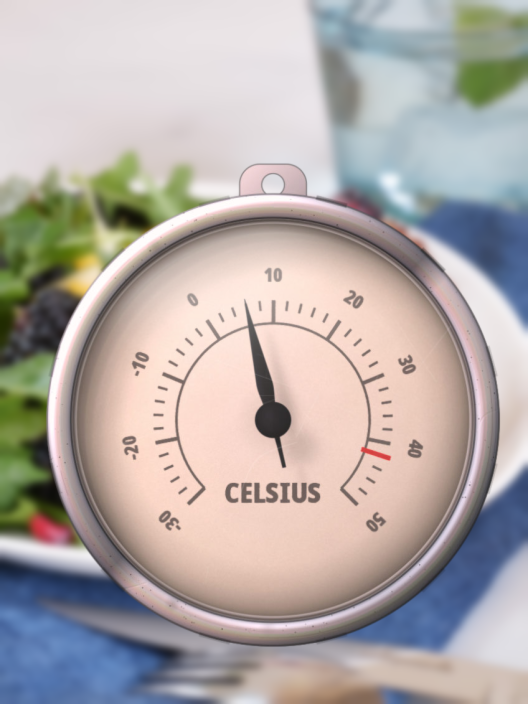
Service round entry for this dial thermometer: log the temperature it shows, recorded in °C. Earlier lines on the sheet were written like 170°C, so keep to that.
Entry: 6°C
